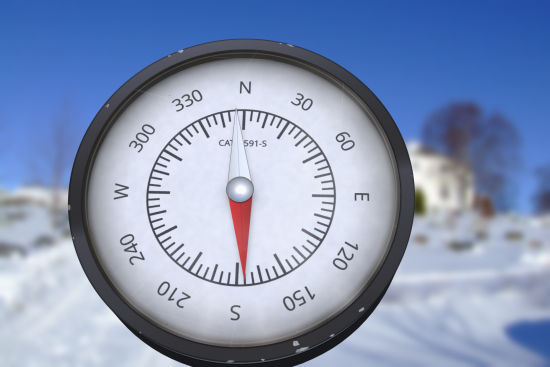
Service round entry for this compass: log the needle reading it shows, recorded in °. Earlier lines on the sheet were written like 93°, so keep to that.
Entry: 175°
